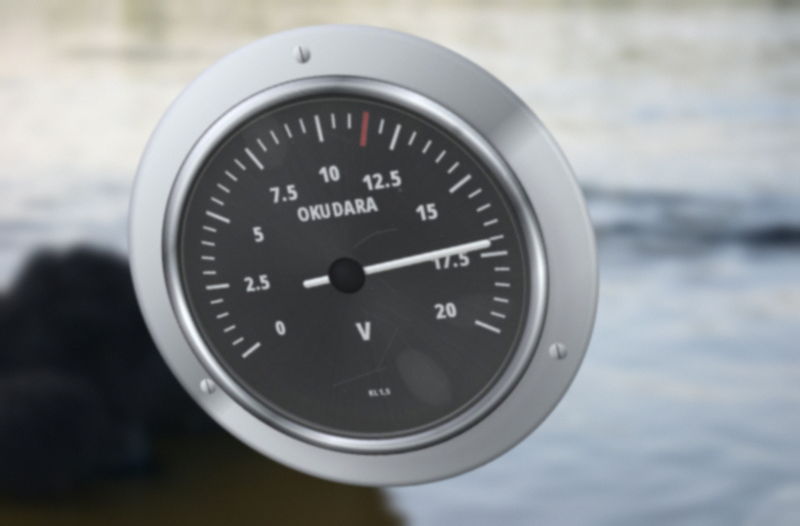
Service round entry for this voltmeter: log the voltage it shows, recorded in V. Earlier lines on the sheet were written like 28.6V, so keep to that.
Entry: 17V
